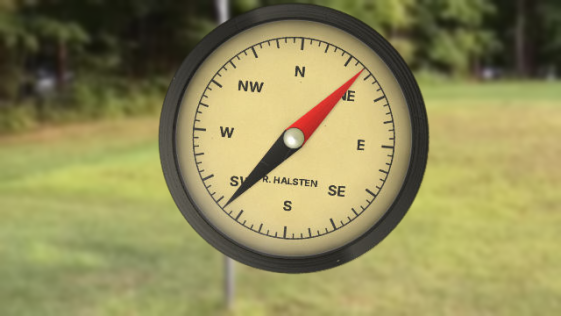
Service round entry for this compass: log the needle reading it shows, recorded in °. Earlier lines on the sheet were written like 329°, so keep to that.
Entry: 40°
